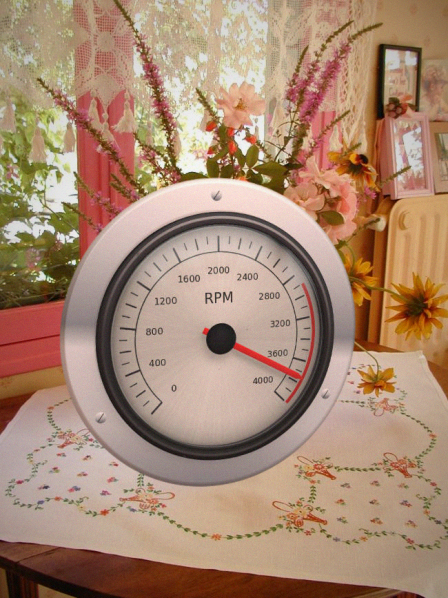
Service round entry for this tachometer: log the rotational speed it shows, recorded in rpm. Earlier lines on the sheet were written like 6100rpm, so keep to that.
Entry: 3750rpm
